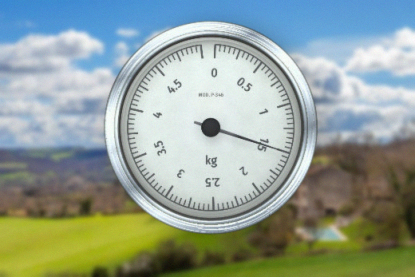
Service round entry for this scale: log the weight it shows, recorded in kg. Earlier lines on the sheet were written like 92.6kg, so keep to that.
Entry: 1.5kg
